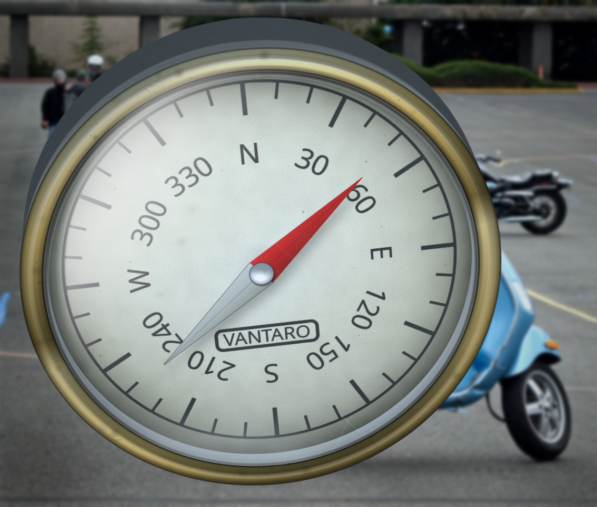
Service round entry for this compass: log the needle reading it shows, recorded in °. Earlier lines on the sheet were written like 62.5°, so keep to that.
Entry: 50°
